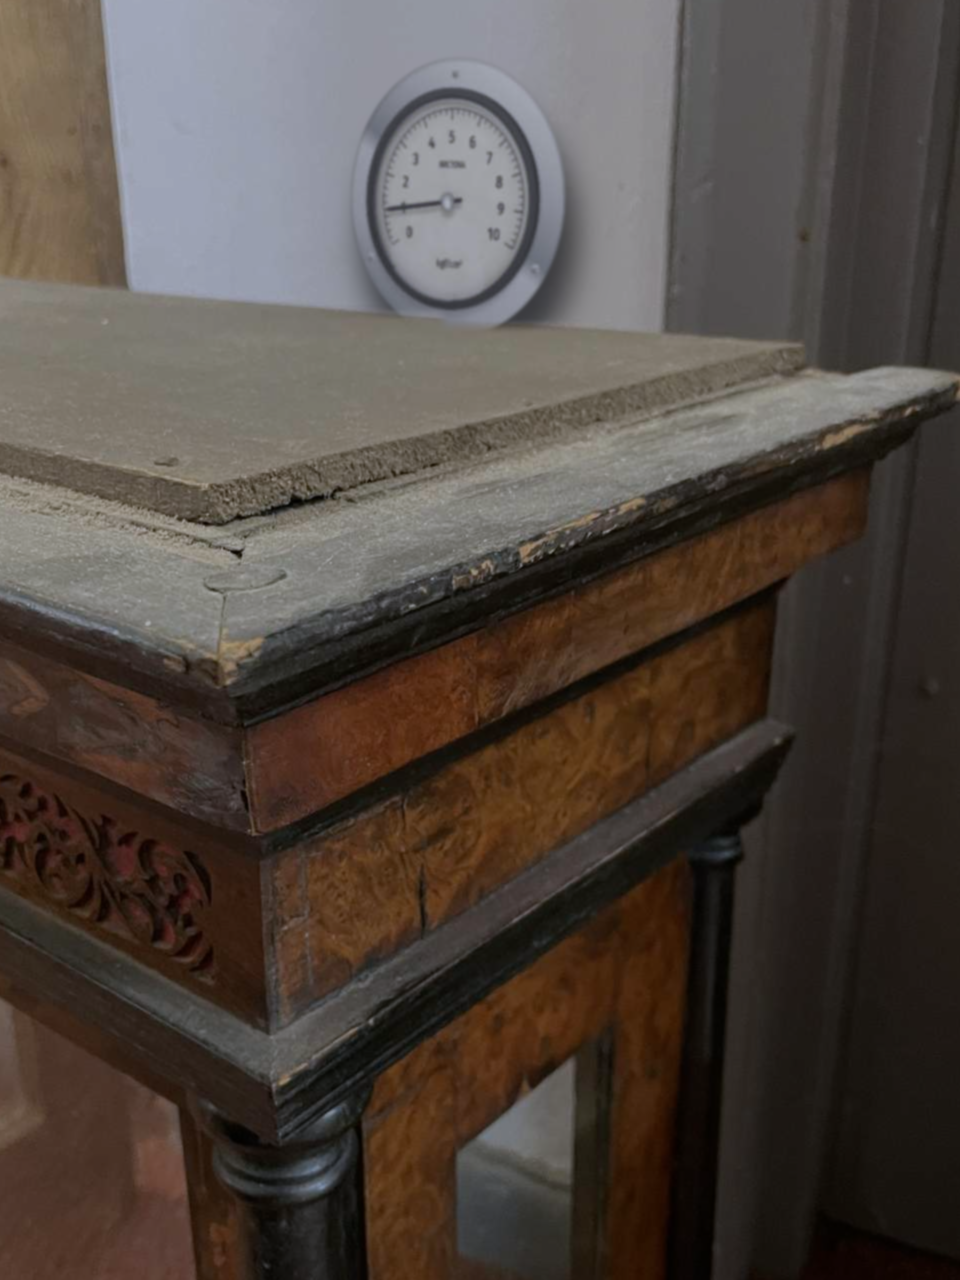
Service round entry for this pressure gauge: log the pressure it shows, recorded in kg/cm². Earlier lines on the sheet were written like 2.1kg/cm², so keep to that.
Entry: 1kg/cm²
